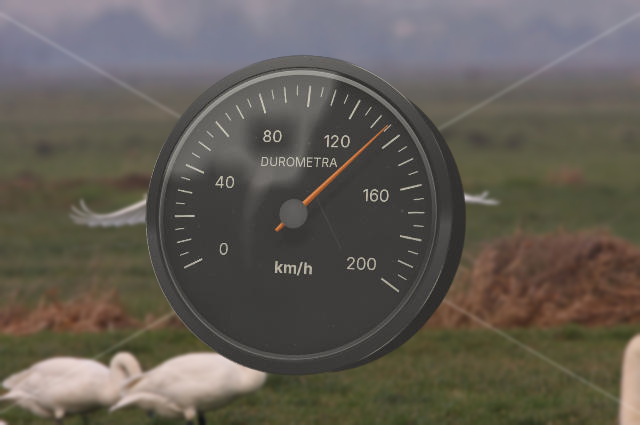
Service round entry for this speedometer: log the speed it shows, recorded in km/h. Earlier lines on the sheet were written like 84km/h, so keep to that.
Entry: 135km/h
